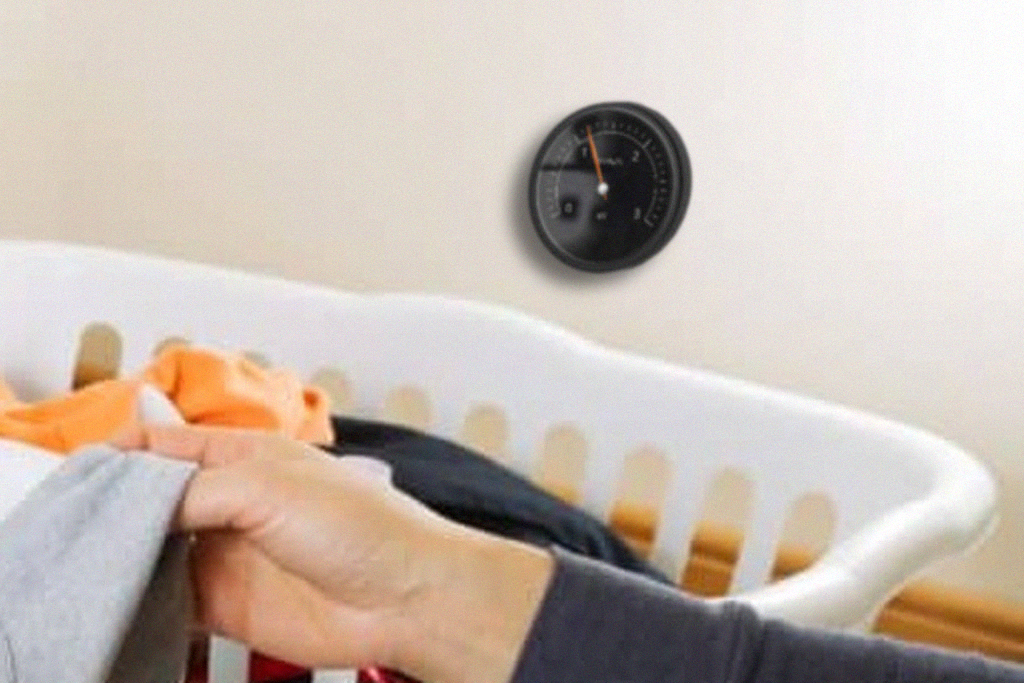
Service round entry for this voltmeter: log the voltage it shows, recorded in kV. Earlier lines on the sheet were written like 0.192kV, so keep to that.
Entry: 1.2kV
